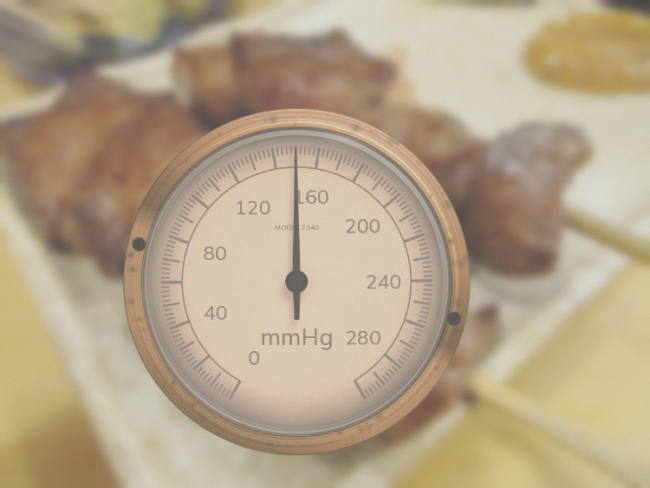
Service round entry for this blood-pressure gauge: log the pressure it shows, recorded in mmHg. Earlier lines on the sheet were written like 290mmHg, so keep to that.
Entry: 150mmHg
